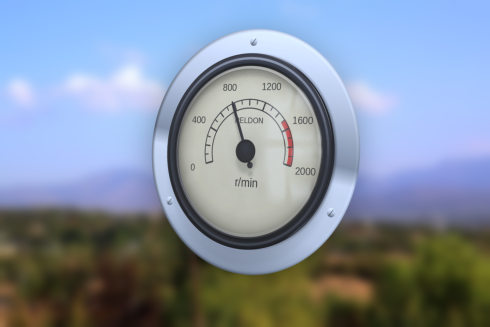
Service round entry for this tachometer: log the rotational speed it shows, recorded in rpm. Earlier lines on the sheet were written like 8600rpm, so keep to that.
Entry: 800rpm
